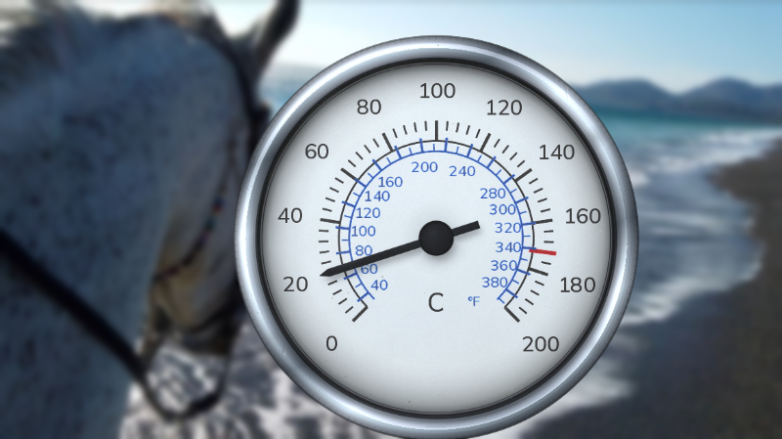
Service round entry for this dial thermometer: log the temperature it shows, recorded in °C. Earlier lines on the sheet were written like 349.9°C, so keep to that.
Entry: 20°C
